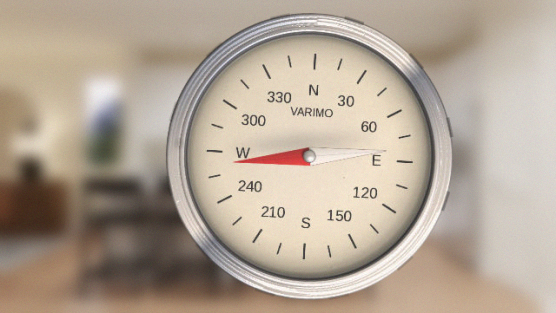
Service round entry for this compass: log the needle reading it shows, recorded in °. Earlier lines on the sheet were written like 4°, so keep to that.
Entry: 262.5°
